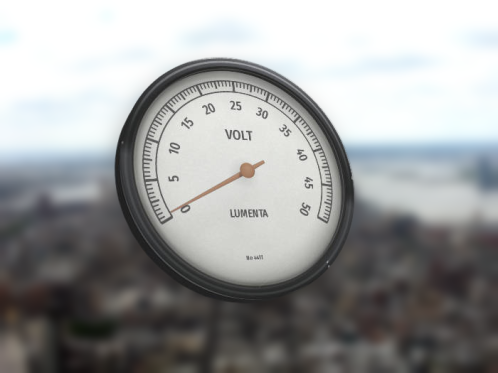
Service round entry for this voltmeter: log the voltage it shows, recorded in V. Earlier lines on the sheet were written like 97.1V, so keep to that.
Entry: 0.5V
